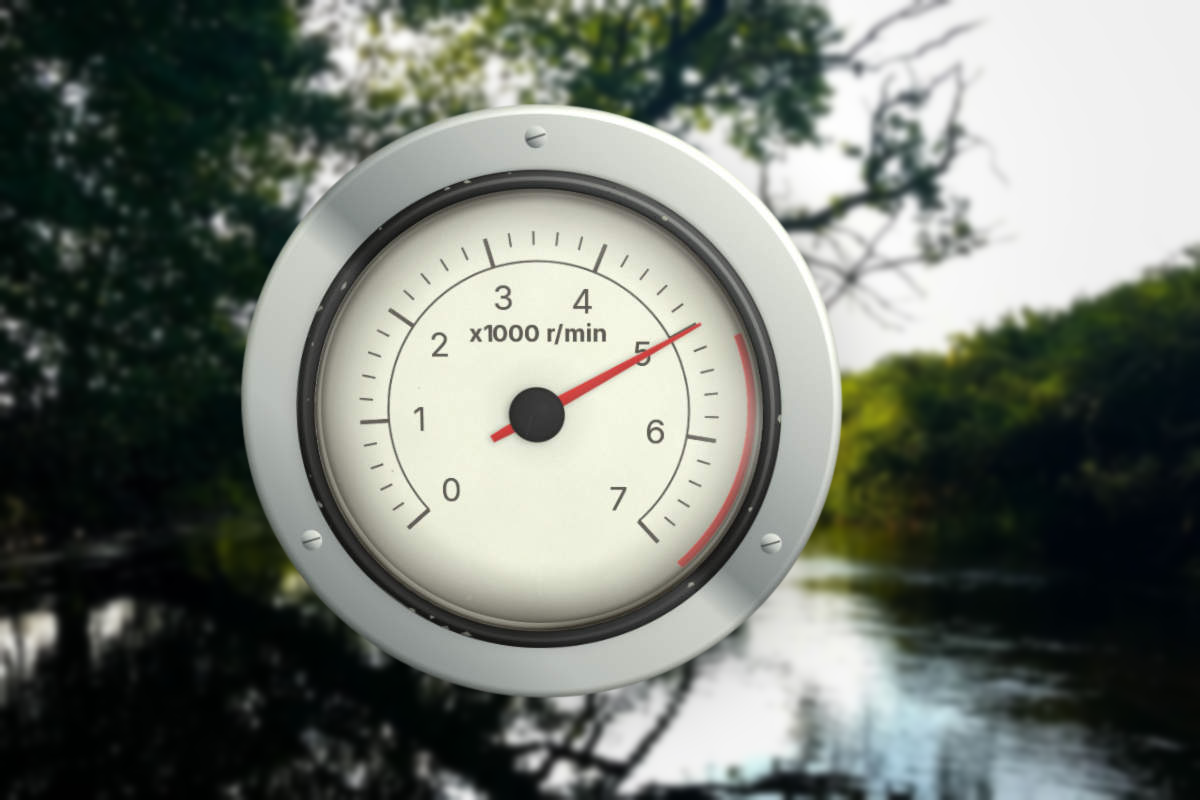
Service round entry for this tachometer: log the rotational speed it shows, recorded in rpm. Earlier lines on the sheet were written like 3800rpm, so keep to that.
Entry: 5000rpm
